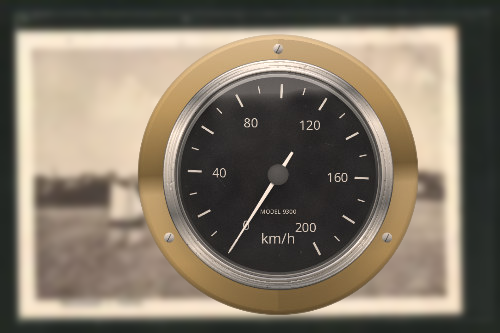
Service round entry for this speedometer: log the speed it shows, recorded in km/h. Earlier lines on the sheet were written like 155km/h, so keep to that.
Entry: 0km/h
